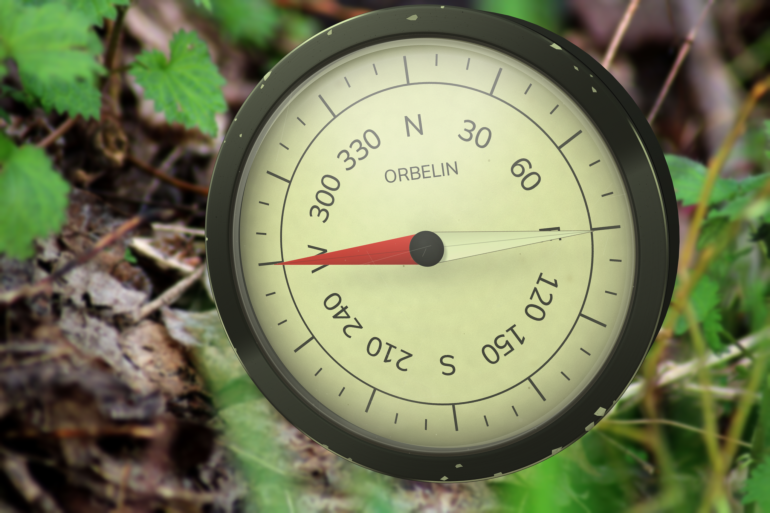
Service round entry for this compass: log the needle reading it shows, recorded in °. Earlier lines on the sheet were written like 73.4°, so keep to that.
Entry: 270°
